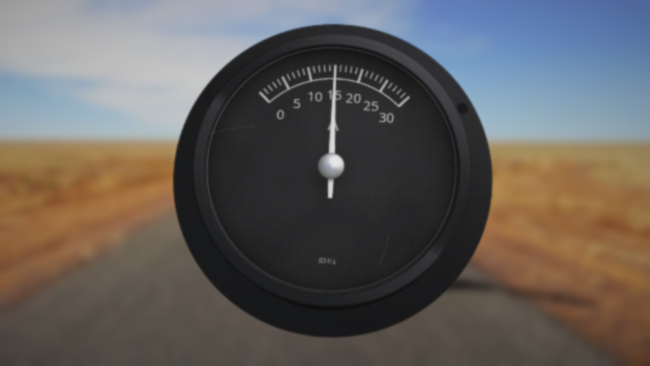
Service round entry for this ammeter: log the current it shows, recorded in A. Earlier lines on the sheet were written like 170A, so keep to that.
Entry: 15A
